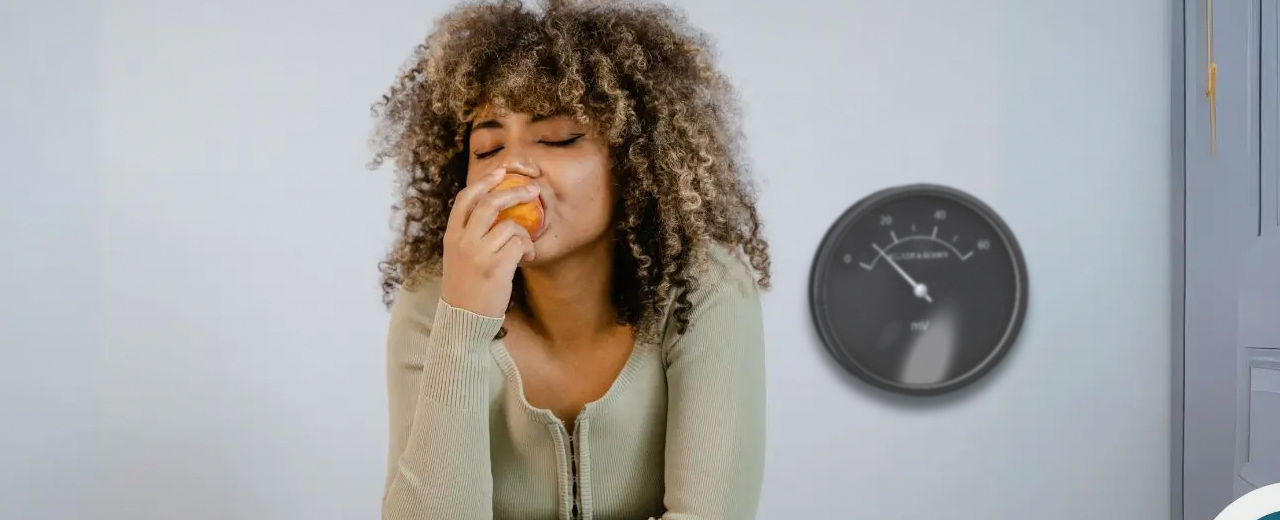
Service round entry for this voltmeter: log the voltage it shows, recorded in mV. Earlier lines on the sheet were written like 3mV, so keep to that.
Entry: 10mV
